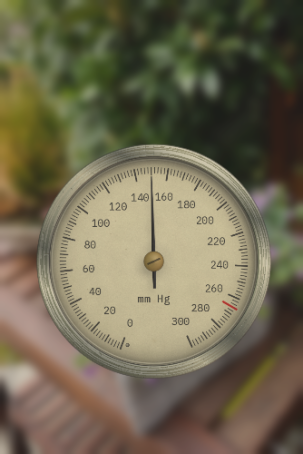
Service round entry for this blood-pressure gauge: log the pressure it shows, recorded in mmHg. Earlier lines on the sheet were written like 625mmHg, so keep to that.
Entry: 150mmHg
